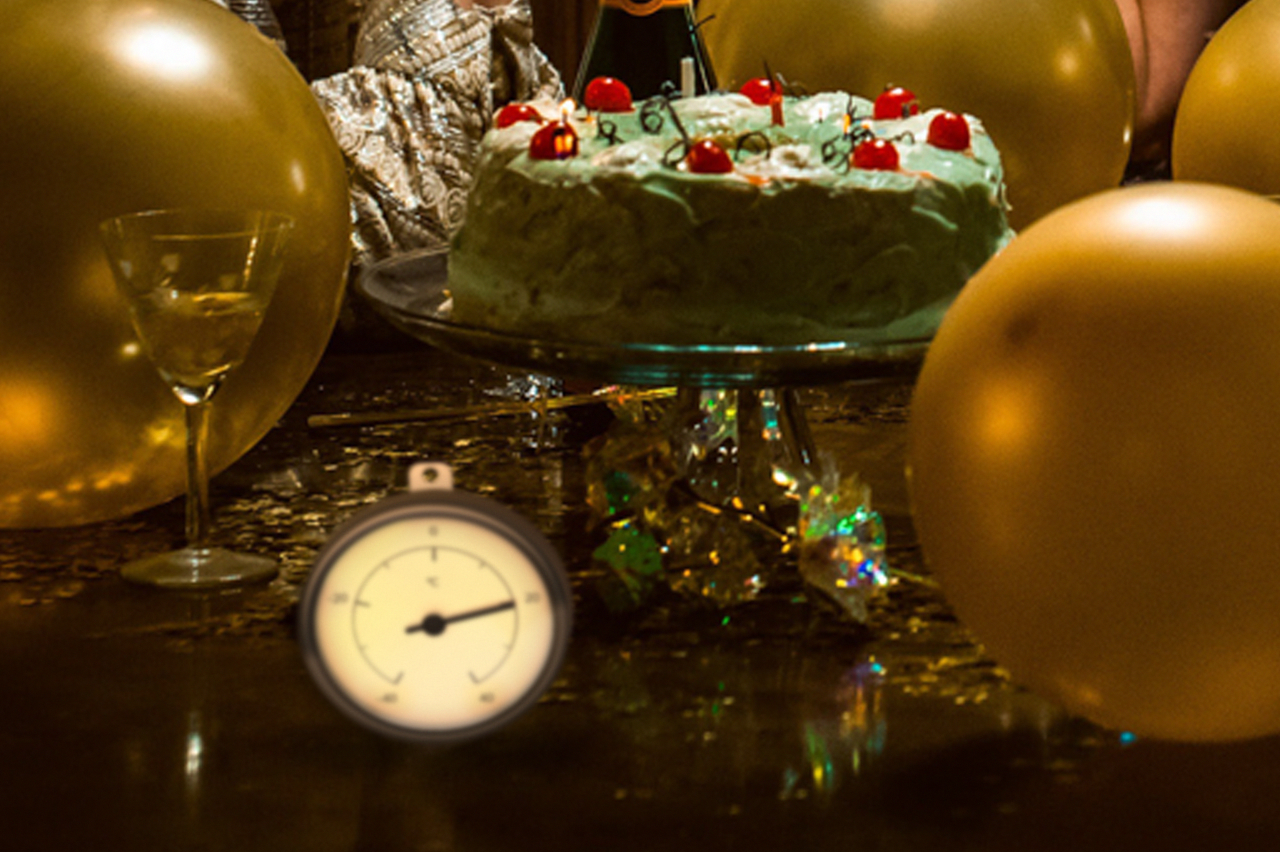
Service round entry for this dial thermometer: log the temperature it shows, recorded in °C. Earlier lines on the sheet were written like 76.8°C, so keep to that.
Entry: 20°C
